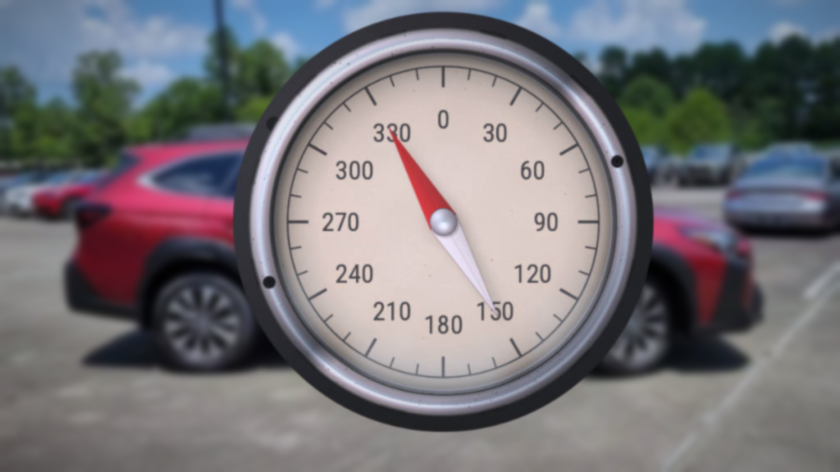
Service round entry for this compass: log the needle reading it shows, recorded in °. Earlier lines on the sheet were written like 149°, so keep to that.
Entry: 330°
